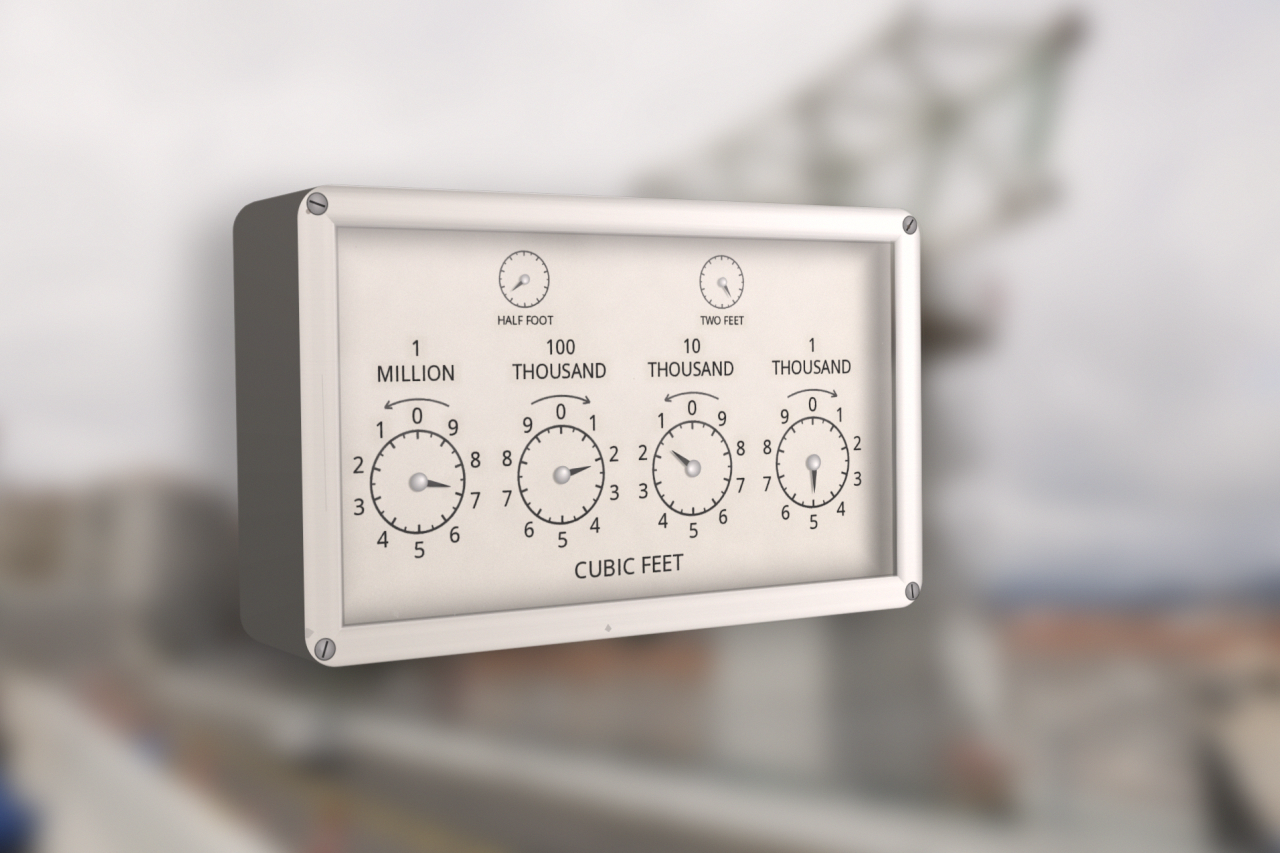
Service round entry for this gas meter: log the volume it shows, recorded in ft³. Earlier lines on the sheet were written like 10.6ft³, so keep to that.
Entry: 721500ft³
